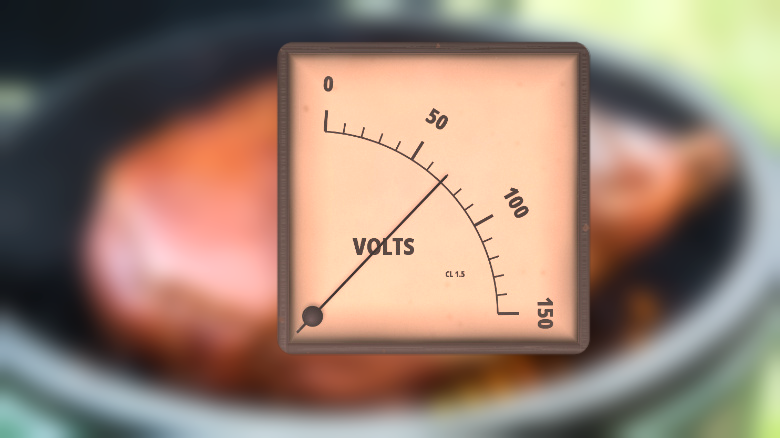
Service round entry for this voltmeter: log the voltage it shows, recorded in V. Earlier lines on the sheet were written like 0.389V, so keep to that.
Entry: 70V
